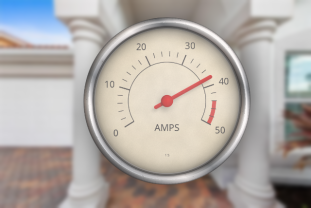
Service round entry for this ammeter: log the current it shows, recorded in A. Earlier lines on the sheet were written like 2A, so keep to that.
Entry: 38A
